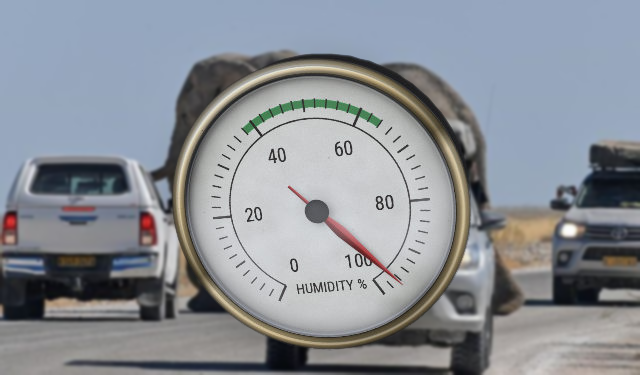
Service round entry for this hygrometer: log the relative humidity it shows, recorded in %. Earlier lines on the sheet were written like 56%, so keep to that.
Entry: 96%
